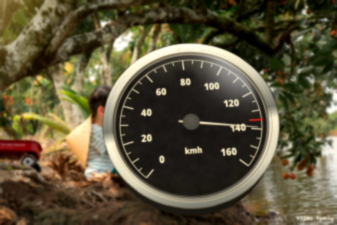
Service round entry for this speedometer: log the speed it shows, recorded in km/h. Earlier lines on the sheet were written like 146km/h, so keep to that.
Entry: 140km/h
